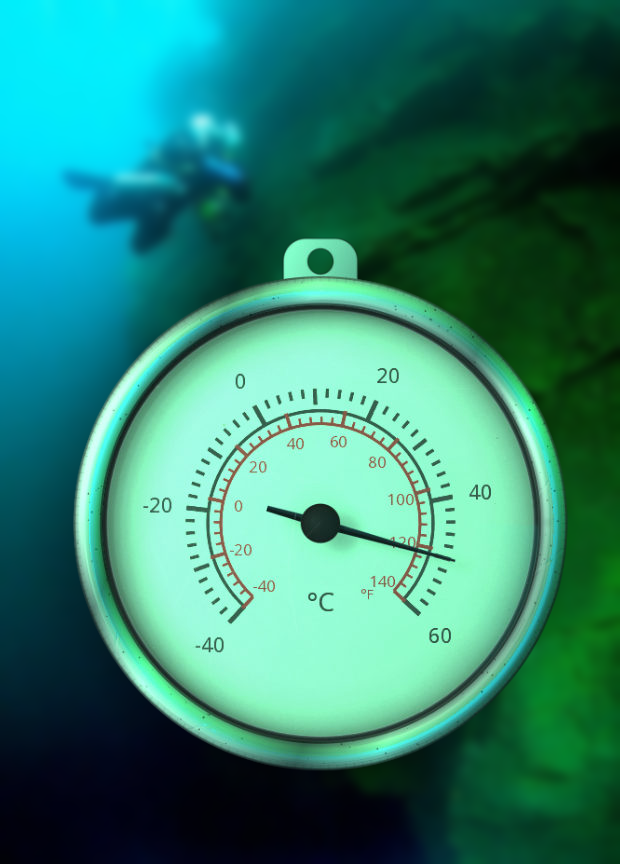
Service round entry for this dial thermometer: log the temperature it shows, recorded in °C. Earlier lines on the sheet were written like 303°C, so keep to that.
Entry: 50°C
